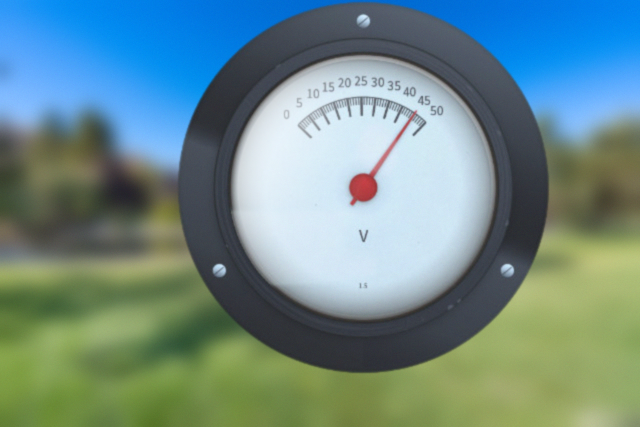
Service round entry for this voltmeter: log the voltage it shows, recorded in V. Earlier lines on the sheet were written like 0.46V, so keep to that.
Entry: 45V
